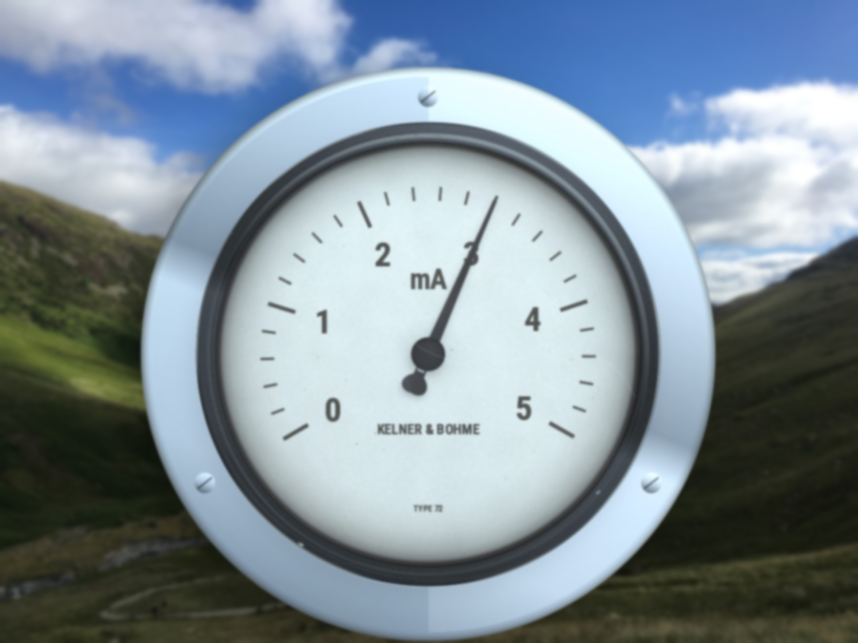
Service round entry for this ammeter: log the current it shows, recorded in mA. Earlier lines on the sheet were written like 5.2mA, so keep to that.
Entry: 3mA
